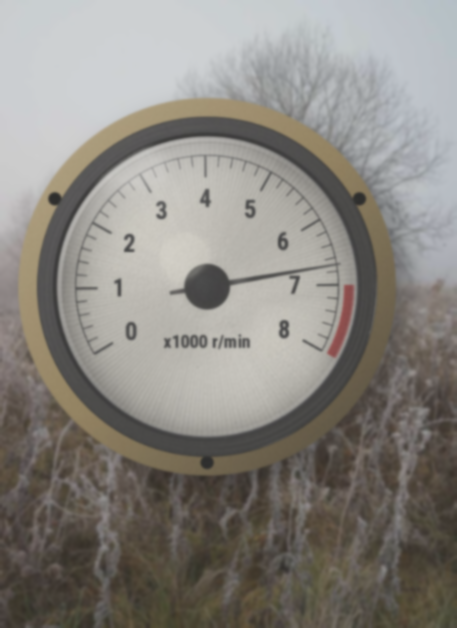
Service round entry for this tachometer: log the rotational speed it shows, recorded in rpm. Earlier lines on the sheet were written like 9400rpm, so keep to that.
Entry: 6700rpm
